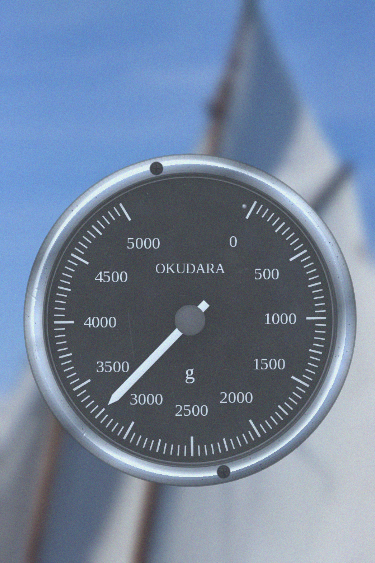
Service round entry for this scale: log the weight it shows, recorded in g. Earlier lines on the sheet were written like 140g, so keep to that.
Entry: 3250g
